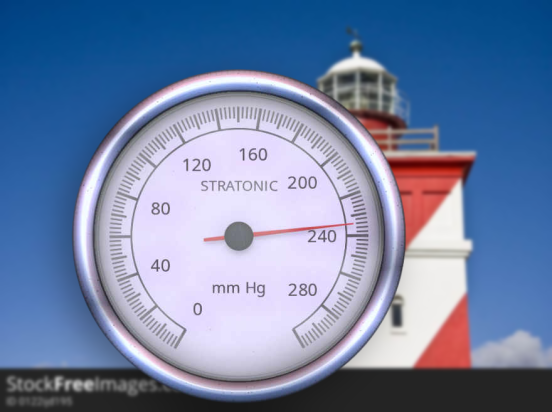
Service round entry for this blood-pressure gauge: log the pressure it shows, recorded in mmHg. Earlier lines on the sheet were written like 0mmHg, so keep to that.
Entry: 234mmHg
